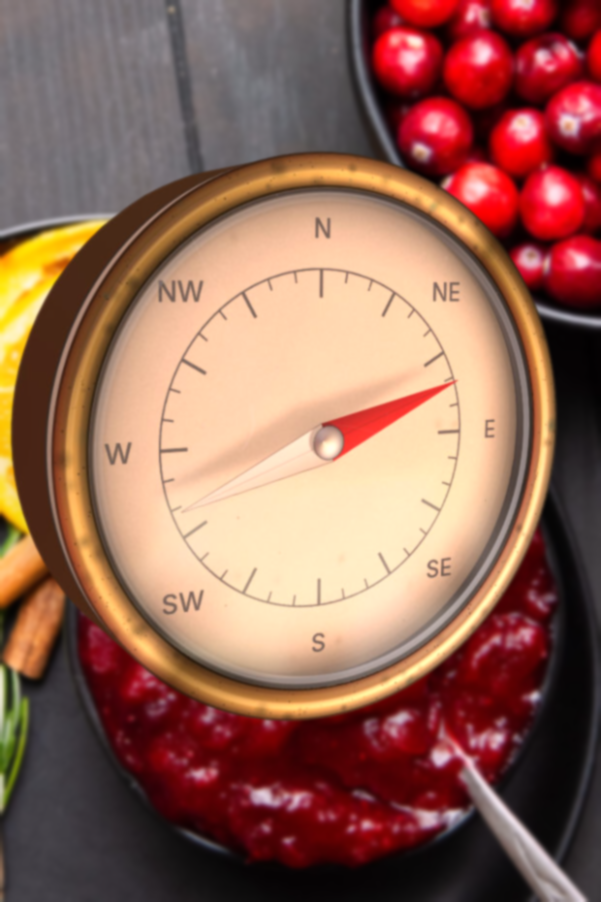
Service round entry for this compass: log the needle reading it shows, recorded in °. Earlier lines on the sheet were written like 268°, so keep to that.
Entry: 70°
